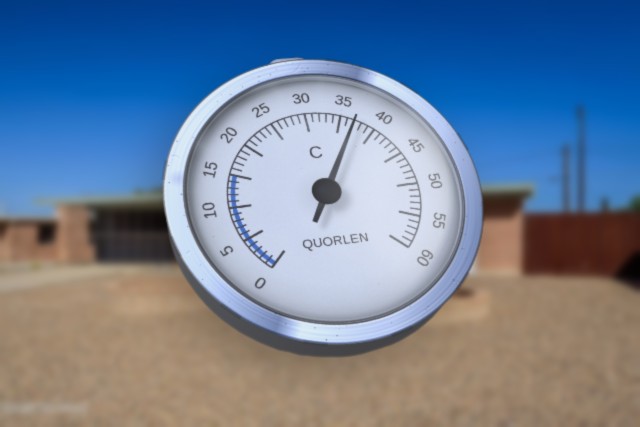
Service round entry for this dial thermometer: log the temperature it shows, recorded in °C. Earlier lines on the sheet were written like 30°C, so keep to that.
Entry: 37°C
